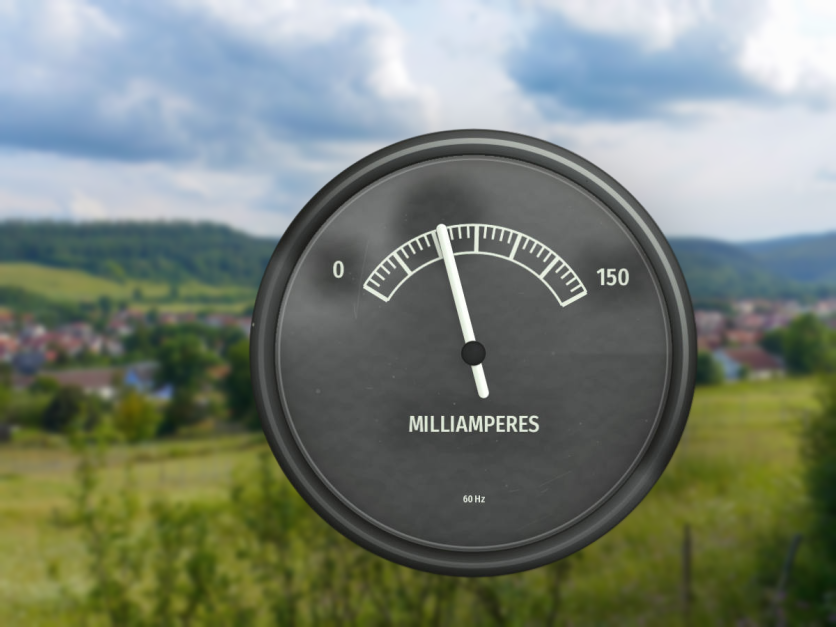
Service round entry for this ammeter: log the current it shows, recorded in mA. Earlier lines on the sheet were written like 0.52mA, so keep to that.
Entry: 55mA
